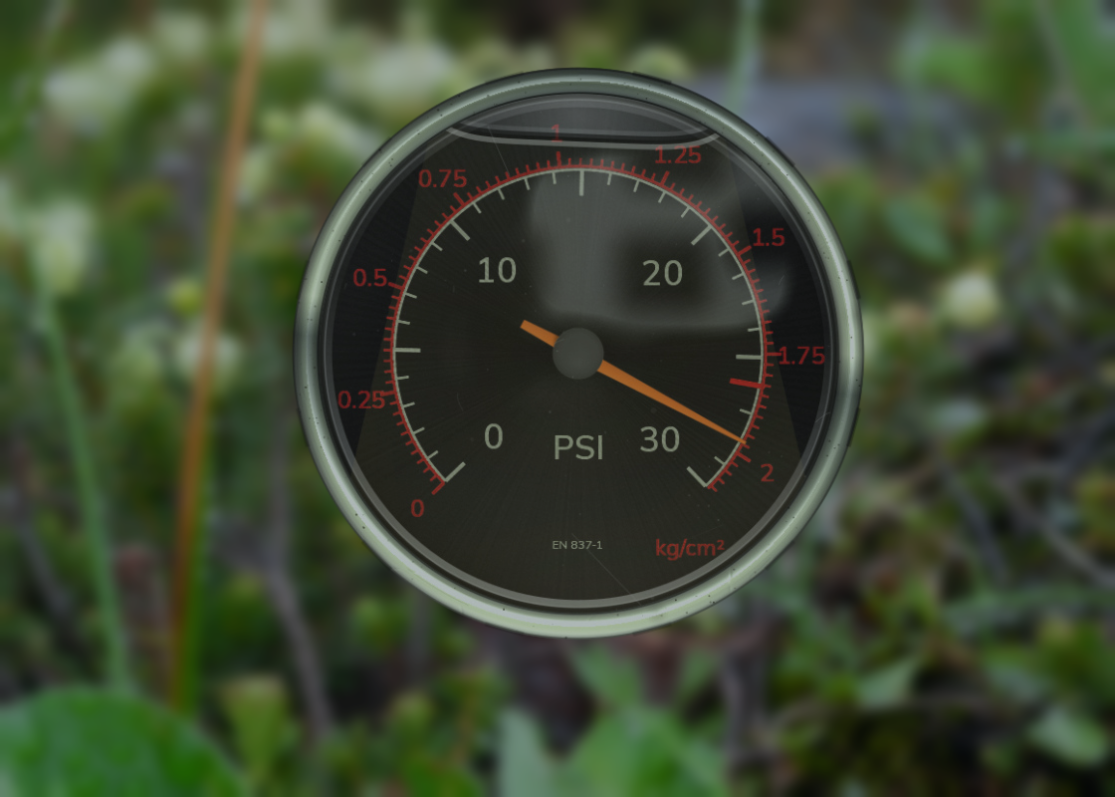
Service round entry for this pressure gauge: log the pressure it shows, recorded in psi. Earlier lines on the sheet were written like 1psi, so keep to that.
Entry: 28psi
